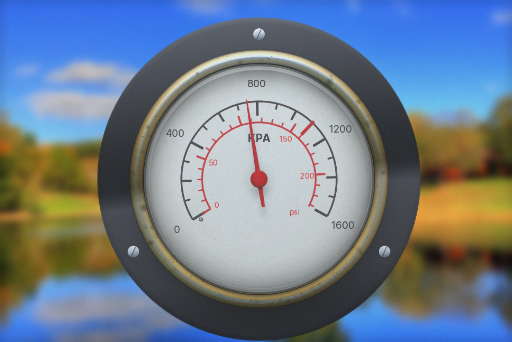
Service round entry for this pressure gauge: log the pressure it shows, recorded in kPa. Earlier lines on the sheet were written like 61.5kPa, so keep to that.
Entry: 750kPa
